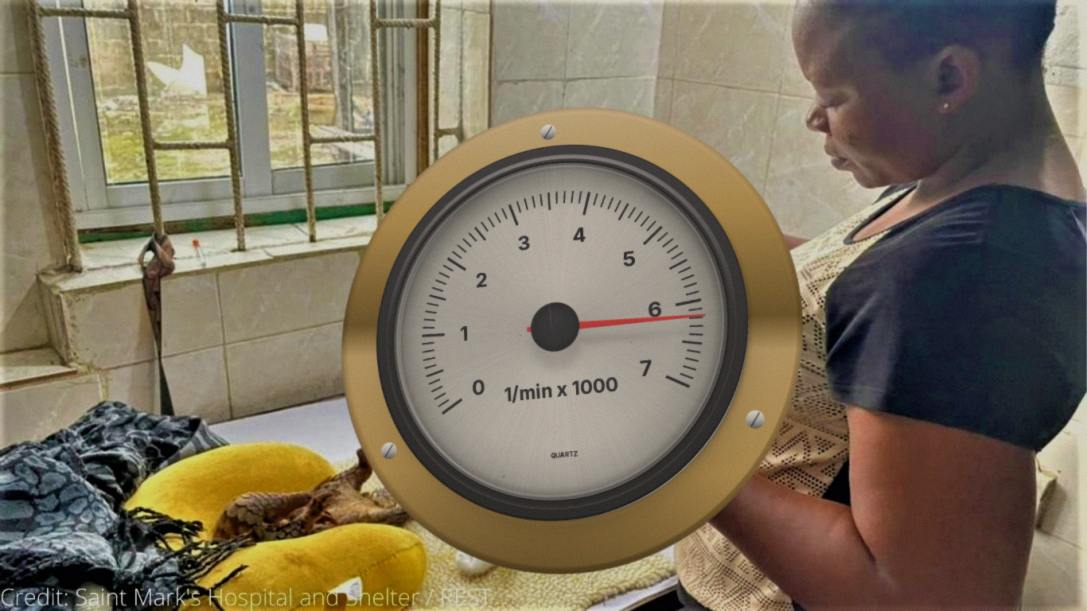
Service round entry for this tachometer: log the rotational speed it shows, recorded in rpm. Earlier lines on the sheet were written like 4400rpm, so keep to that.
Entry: 6200rpm
